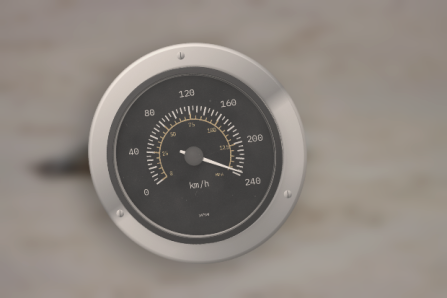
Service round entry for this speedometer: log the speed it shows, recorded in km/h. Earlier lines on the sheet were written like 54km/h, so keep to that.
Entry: 235km/h
